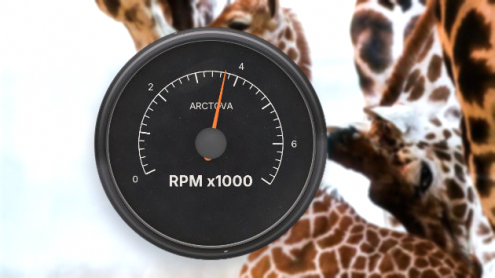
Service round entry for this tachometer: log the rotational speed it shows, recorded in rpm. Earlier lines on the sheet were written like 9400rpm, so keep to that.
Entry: 3700rpm
